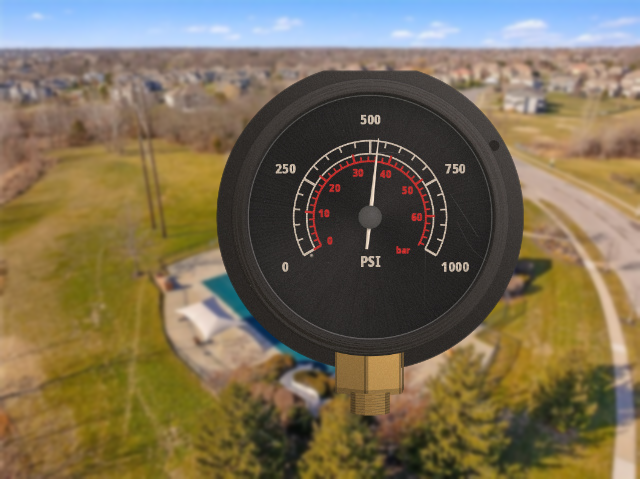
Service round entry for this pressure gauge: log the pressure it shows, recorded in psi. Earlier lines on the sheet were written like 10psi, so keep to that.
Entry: 525psi
